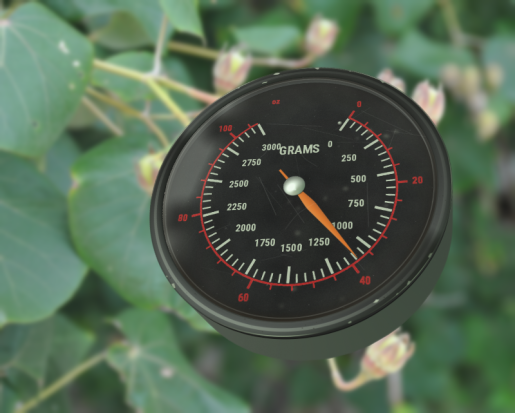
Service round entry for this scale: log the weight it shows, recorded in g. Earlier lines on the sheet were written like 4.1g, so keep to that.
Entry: 1100g
